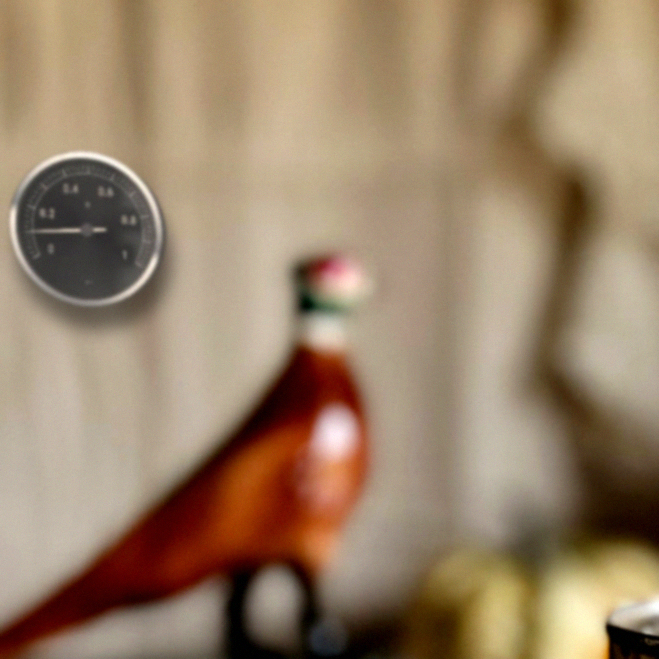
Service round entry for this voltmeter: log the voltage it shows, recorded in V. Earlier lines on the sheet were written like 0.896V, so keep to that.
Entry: 0.1V
